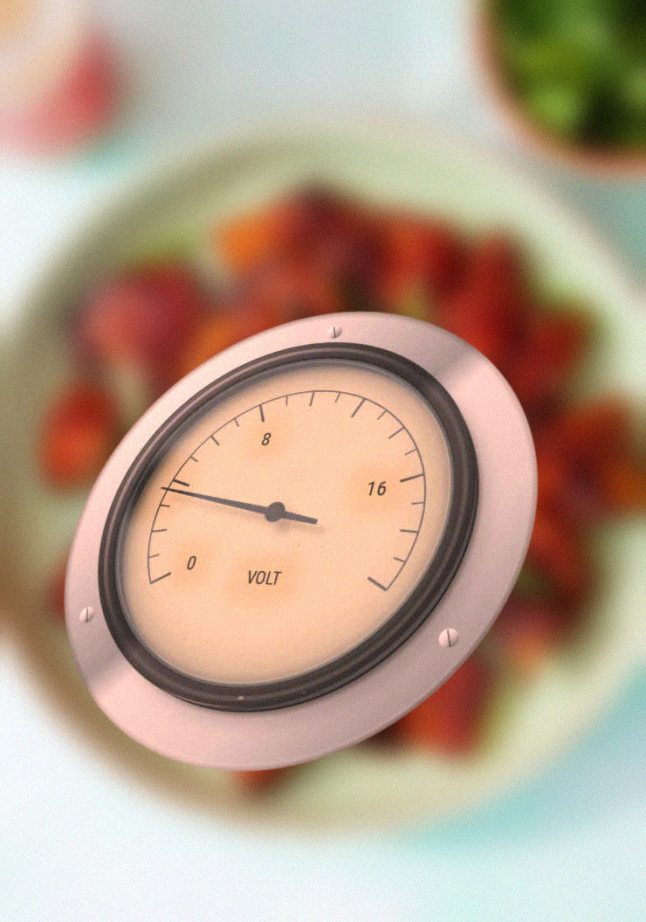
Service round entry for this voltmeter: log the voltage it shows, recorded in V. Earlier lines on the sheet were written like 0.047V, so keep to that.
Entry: 3.5V
